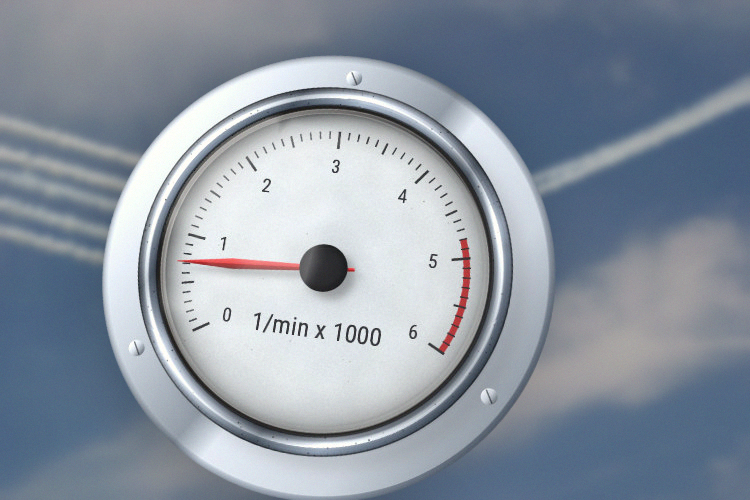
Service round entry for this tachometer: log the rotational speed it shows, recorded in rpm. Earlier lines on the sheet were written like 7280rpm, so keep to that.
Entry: 700rpm
